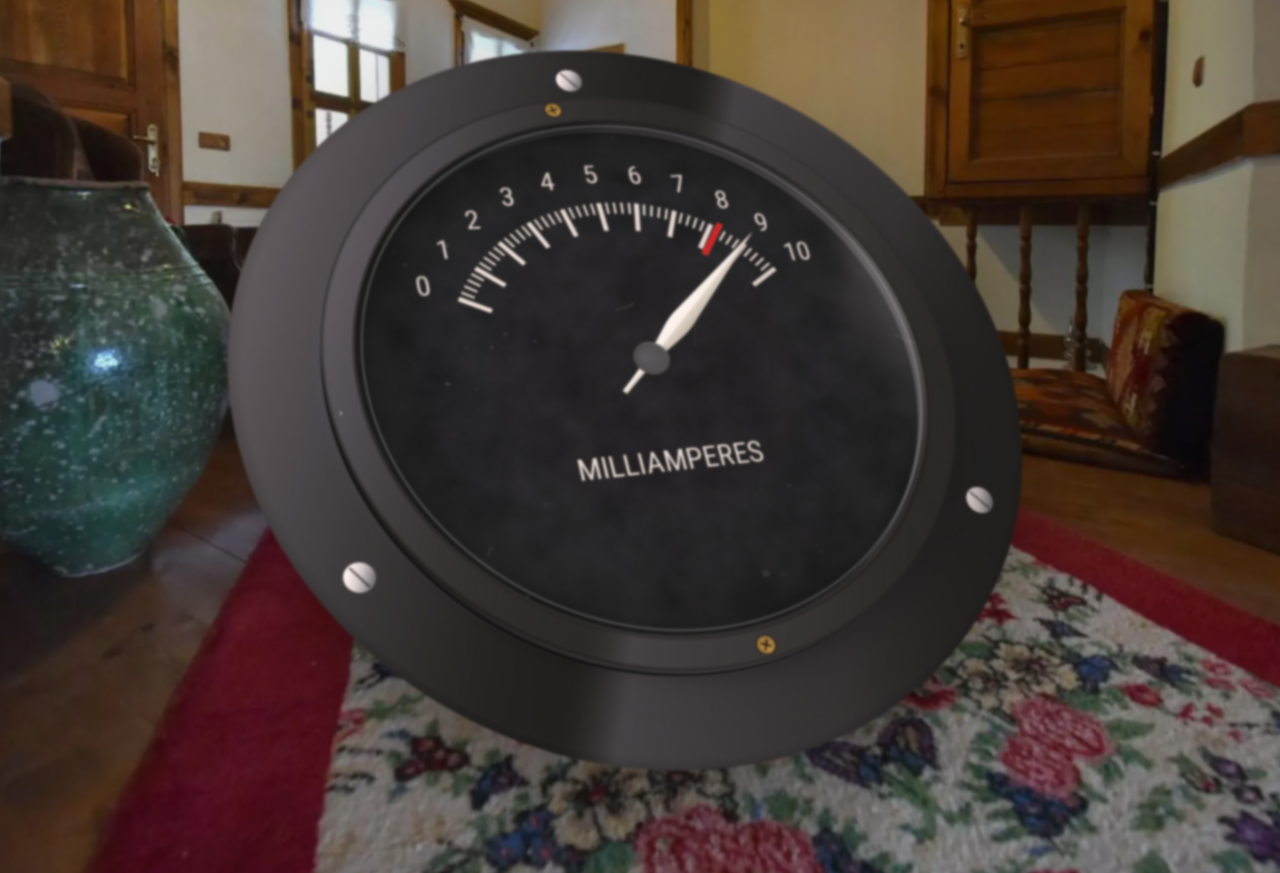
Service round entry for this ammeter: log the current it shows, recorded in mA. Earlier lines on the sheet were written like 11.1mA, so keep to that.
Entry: 9mA
